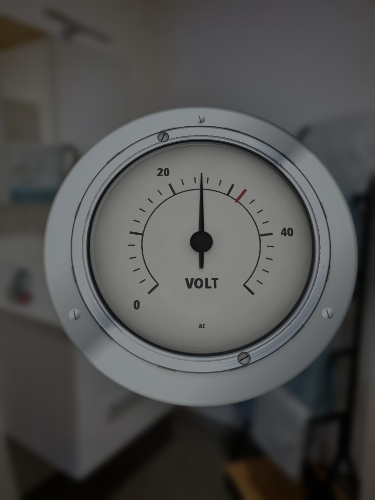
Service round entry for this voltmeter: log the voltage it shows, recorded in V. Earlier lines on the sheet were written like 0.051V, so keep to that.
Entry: 25V
